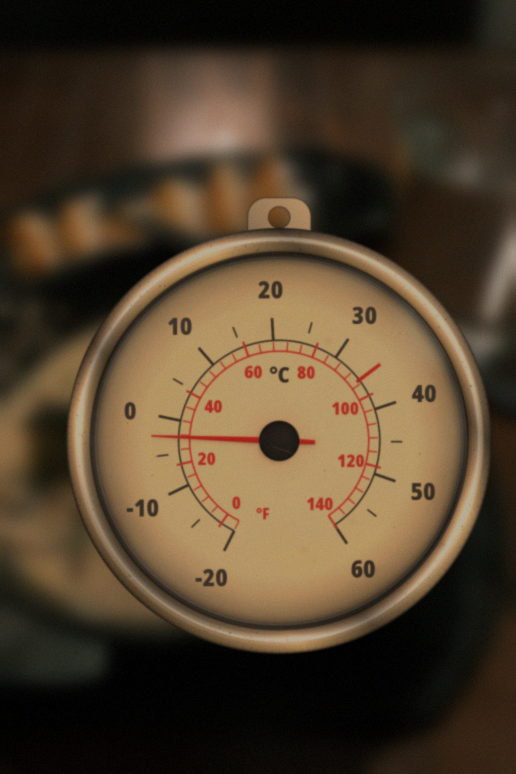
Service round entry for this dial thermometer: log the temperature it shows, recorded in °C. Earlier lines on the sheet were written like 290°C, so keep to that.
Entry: -2.5°C
